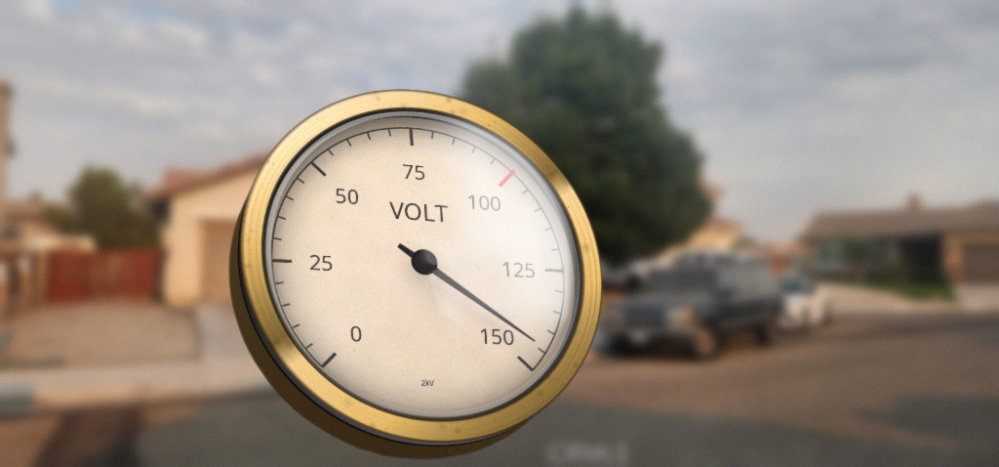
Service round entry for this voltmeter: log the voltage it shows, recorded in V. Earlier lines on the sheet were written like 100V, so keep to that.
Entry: 145V
